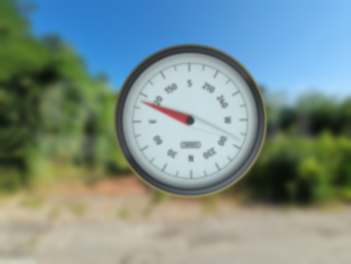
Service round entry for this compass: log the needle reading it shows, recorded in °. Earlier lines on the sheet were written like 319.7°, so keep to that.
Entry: 112.5°
